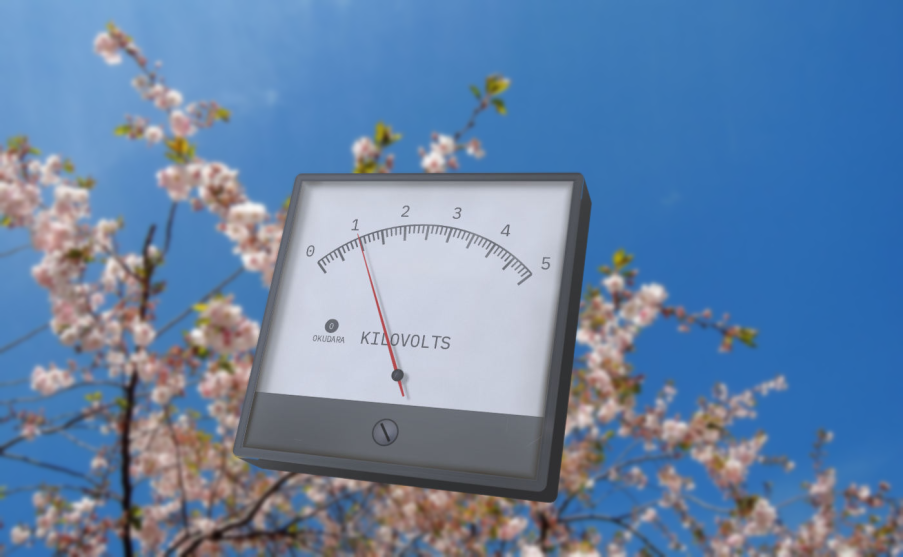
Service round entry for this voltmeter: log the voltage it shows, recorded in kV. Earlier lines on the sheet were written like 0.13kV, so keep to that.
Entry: 1kV
